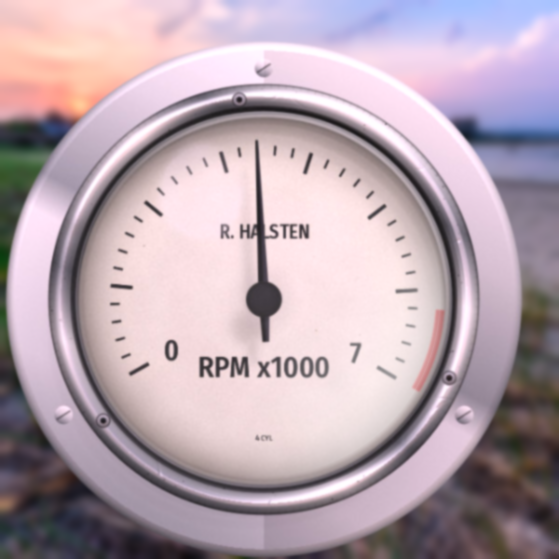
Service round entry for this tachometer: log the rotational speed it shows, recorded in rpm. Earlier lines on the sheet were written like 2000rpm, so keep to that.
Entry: 3400rpm
